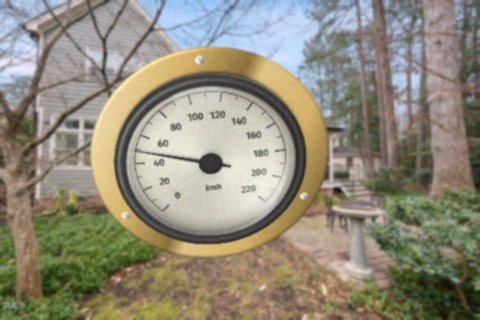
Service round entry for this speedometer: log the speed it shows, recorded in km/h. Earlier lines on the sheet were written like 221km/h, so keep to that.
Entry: 50km/h
